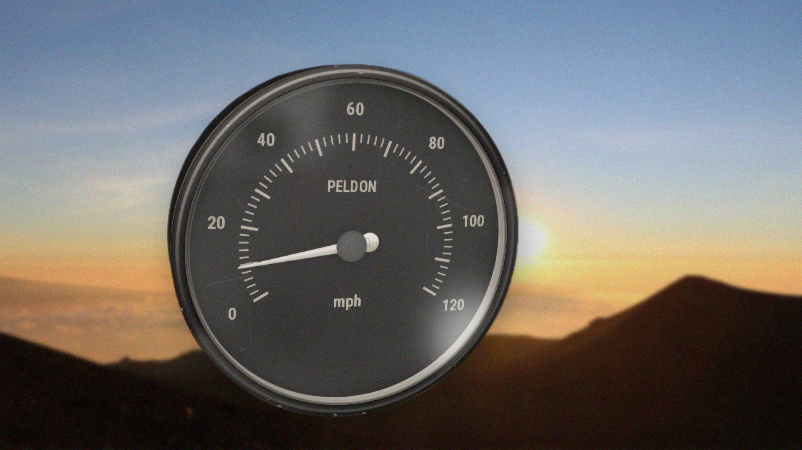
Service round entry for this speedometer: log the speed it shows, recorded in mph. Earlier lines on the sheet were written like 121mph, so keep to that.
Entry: 10mph
